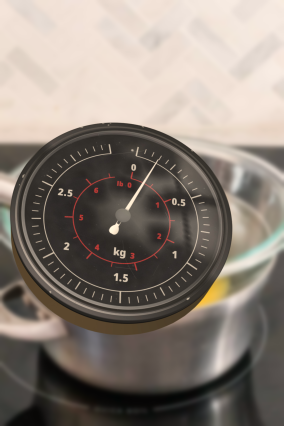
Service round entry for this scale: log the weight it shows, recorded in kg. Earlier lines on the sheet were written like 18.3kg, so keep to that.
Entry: 0.15kg
